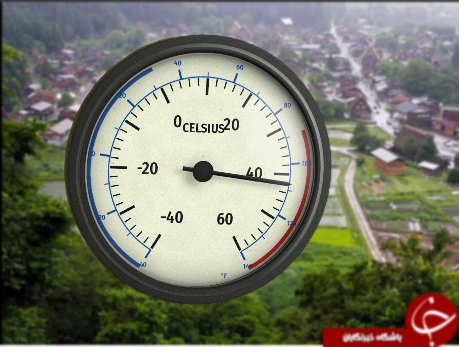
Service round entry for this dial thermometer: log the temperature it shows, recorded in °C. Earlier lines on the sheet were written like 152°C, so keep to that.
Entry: 42°C
